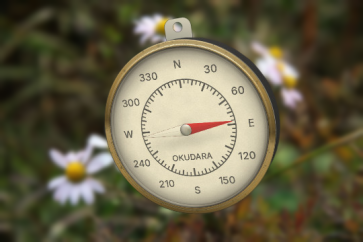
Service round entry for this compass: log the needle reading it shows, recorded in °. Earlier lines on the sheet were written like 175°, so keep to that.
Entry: 85°
